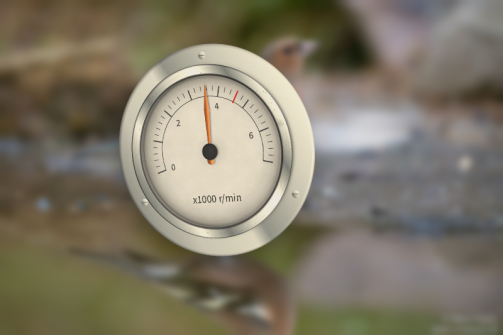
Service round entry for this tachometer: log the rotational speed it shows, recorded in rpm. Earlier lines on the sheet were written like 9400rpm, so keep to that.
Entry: 3600rpm
